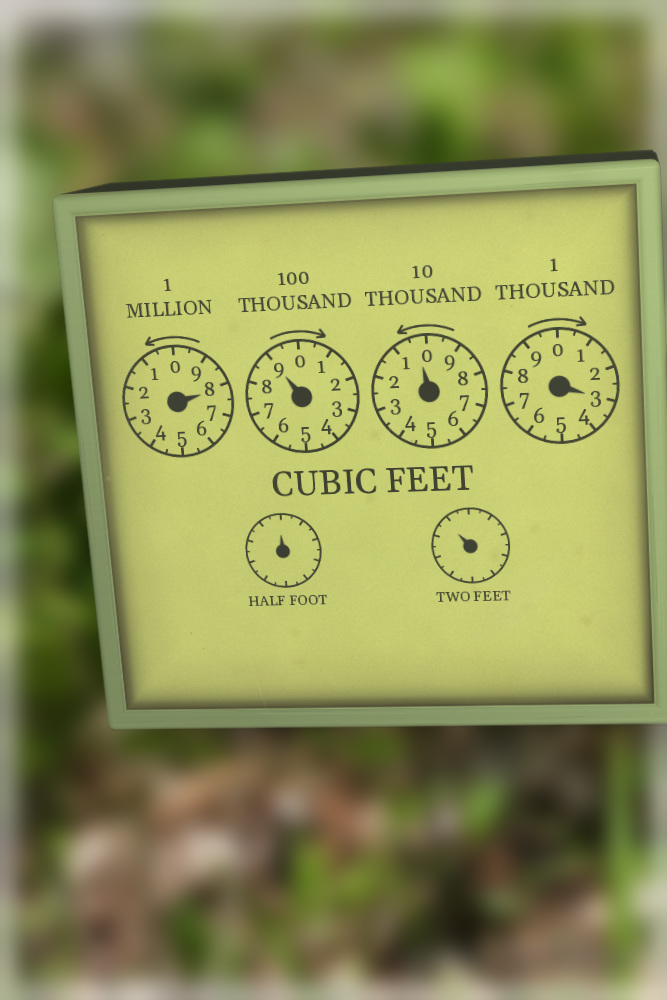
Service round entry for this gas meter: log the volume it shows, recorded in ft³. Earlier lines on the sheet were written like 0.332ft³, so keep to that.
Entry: 790300ft³
